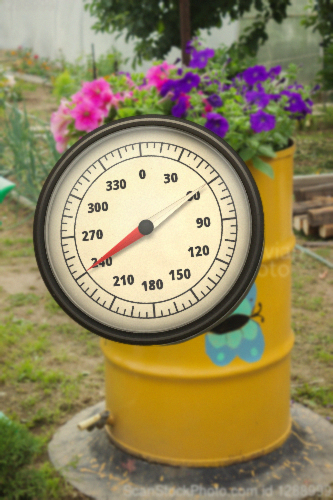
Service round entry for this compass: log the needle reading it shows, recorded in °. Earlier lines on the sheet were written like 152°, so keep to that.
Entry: 240°
